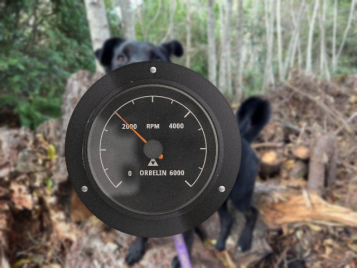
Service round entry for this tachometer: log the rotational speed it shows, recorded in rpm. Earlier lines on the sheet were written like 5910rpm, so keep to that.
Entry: 2000rpm
